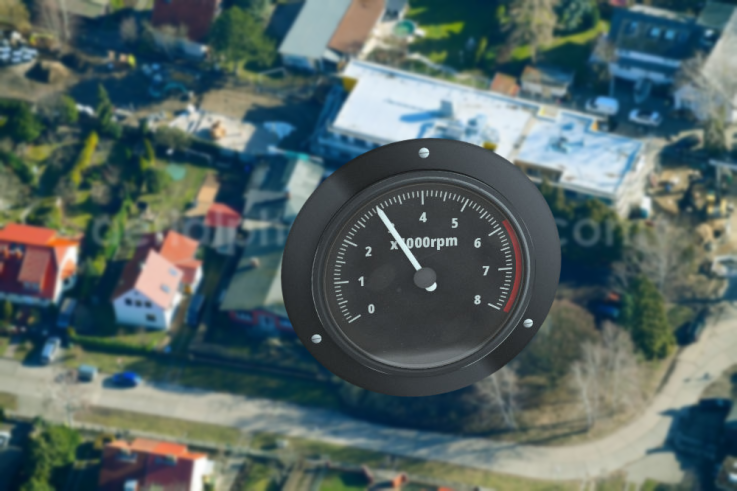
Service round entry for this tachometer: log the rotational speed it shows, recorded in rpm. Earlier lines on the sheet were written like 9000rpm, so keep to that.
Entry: 3000rpm
